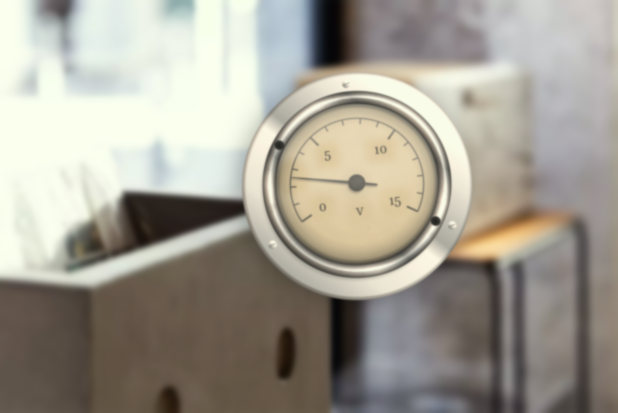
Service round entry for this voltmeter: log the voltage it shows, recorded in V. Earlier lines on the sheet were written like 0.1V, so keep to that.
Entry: 2.5V
